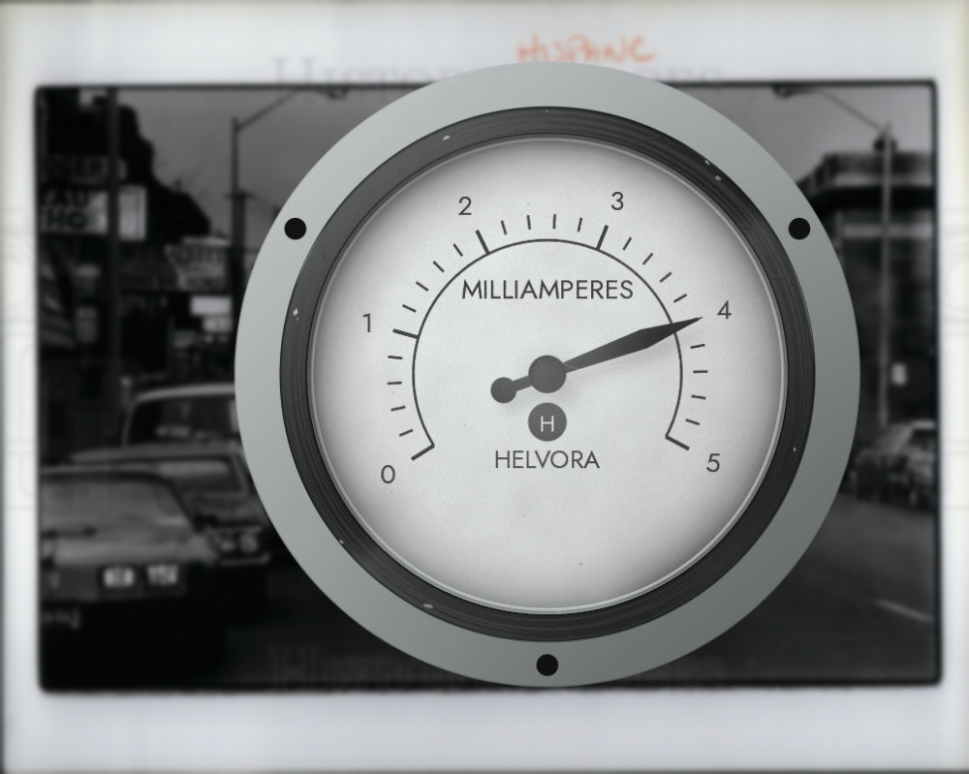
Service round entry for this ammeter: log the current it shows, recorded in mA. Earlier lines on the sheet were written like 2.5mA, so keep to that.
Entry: 4mA
